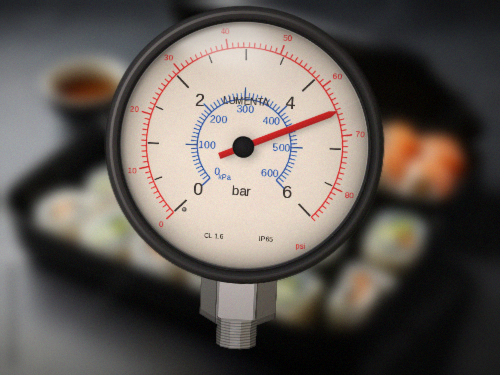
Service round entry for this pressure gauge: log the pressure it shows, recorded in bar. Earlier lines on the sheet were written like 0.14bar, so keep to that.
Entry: 4.5bar
